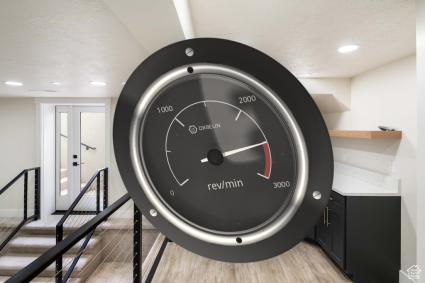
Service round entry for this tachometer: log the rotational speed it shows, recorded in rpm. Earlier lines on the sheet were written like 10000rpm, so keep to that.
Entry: 2500rpm
